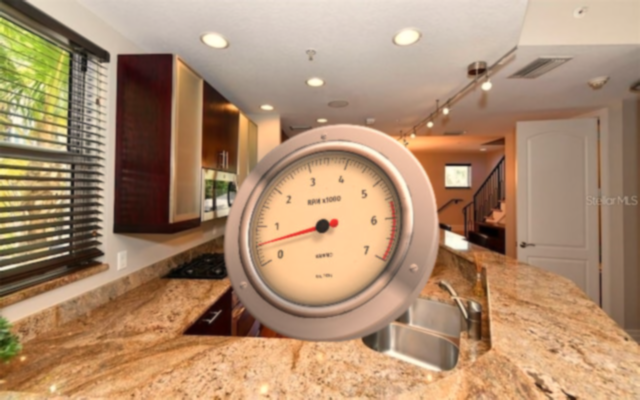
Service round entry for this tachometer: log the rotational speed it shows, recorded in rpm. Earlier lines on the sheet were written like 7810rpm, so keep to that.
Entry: 500rpm
